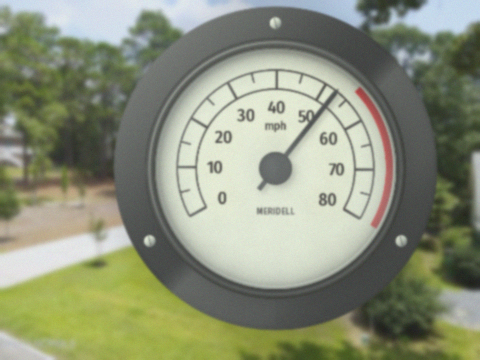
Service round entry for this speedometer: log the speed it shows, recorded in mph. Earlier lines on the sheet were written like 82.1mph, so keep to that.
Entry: 52.5mph
